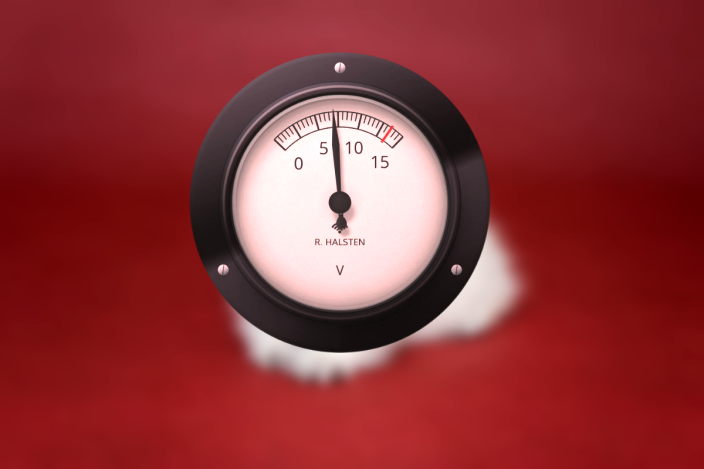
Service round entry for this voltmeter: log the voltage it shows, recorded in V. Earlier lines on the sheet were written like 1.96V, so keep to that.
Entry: 7V
